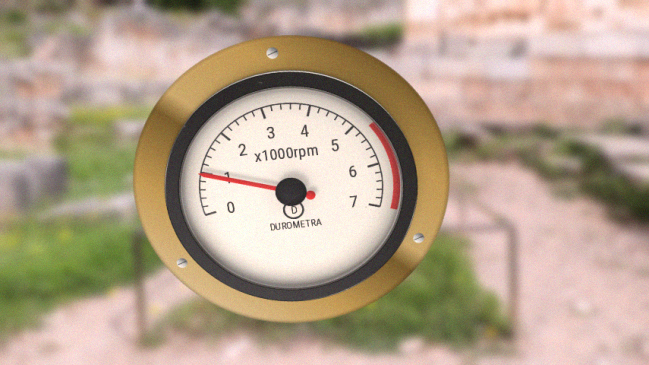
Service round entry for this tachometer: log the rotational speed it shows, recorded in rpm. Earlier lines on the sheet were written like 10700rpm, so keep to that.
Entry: 1000rpm
